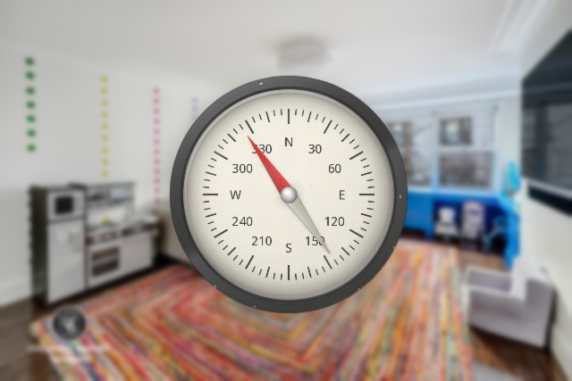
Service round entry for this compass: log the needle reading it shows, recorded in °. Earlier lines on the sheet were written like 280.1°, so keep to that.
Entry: 325°
